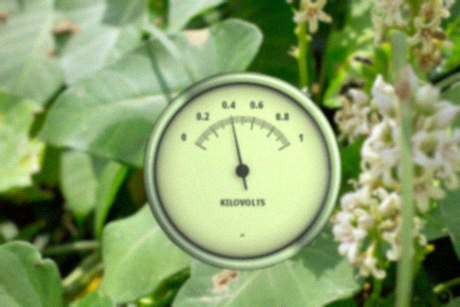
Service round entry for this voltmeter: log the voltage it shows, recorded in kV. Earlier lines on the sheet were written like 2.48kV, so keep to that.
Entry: 0.4kV
